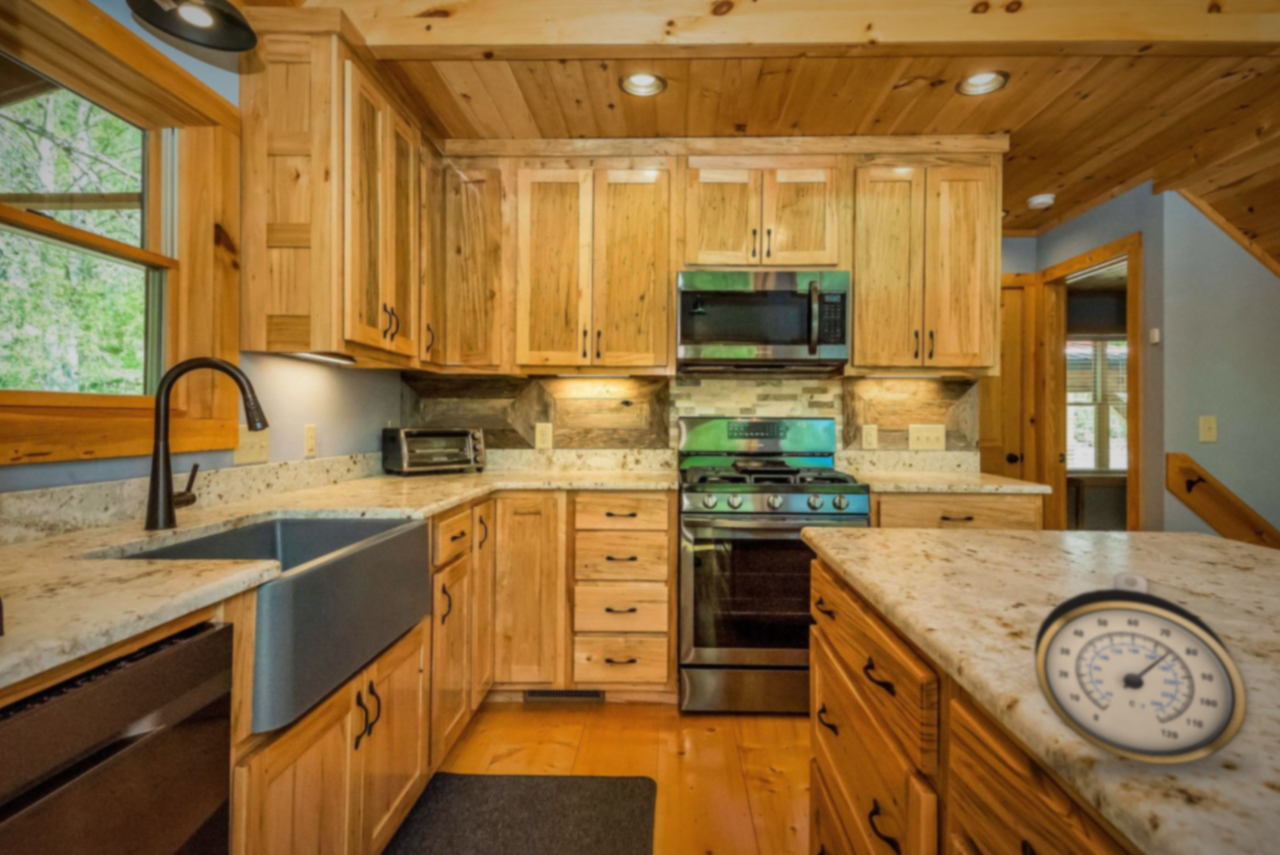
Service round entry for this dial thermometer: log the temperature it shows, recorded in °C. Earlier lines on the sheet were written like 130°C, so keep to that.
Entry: 75°C
